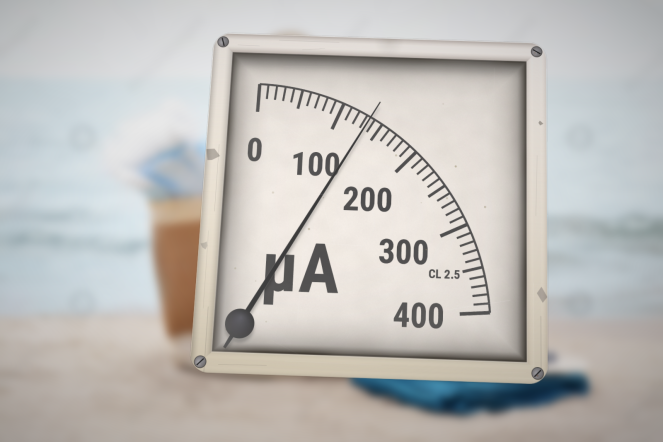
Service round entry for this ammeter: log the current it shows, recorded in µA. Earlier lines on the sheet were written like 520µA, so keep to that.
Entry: 135µA
